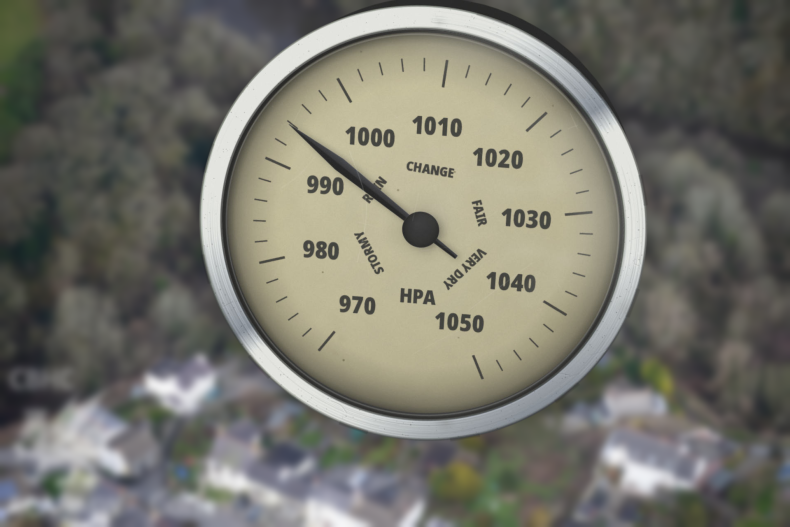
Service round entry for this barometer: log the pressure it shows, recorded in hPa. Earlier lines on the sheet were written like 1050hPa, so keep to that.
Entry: 994hPa
